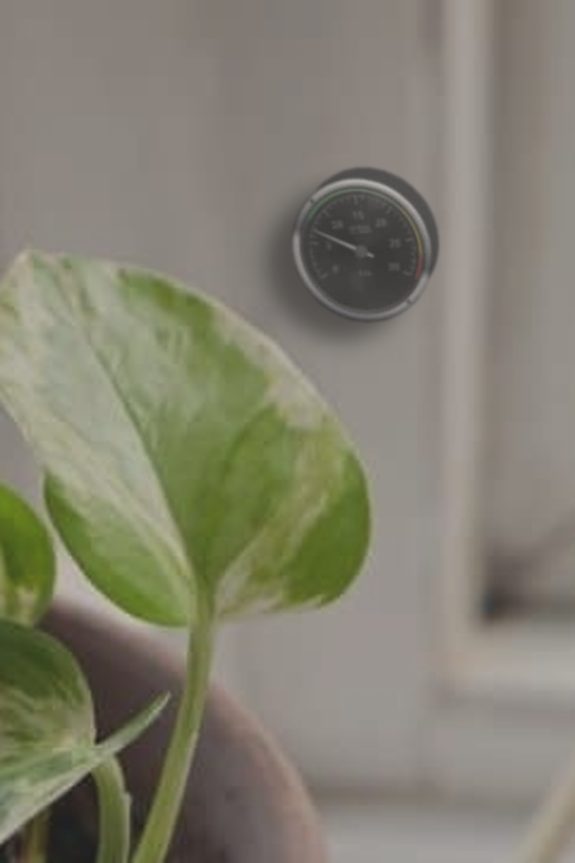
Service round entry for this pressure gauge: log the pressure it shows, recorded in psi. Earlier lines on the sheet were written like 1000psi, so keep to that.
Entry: 7psi
